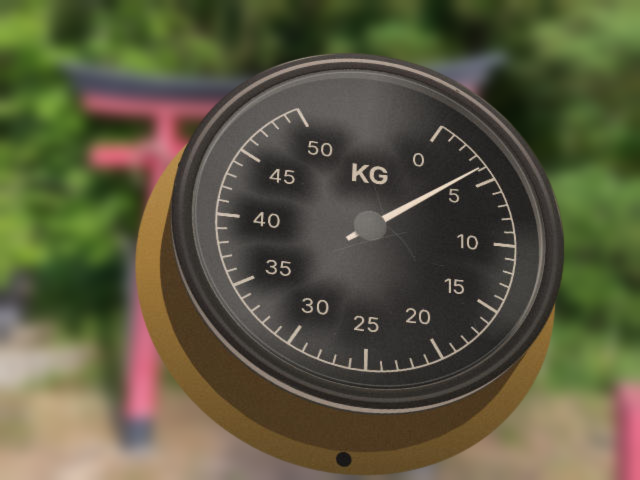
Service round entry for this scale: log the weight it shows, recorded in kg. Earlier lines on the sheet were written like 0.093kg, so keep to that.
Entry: 4kg
